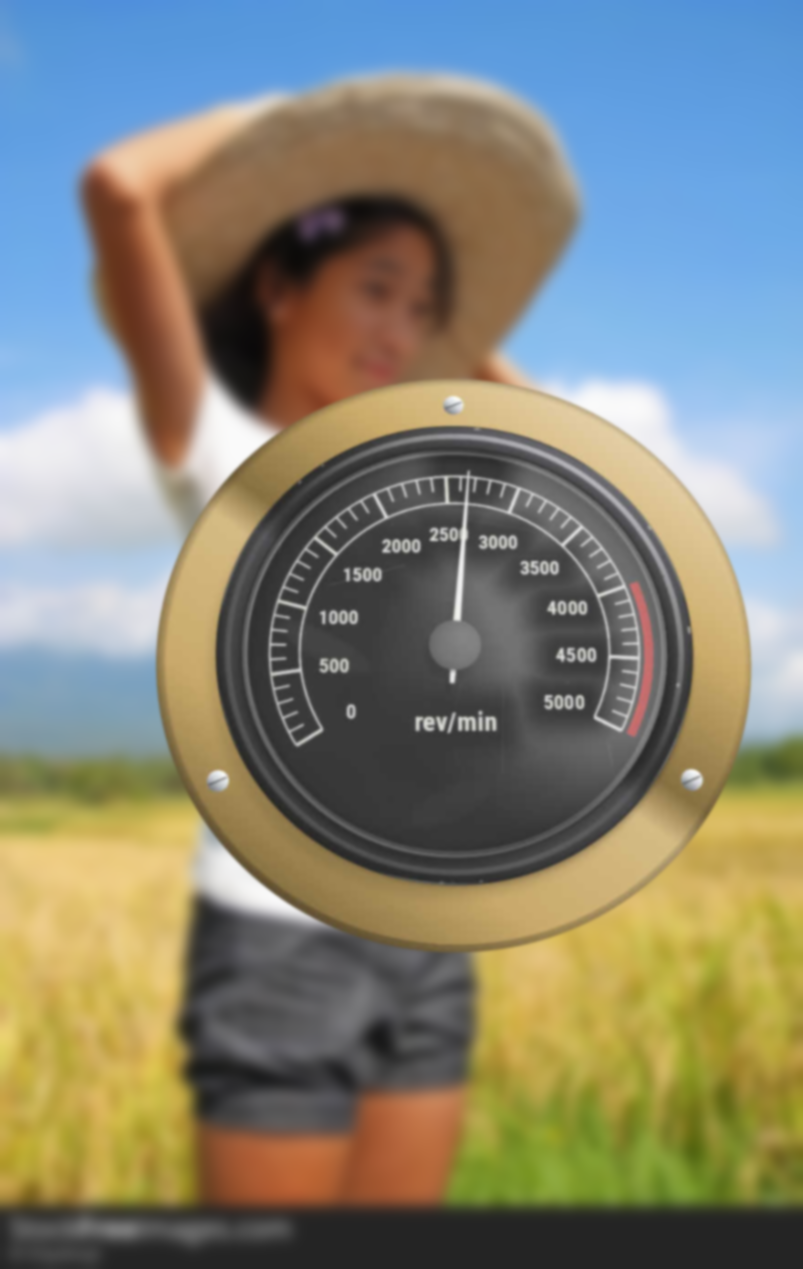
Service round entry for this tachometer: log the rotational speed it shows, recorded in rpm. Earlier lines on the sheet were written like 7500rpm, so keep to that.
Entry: 2650rpm
